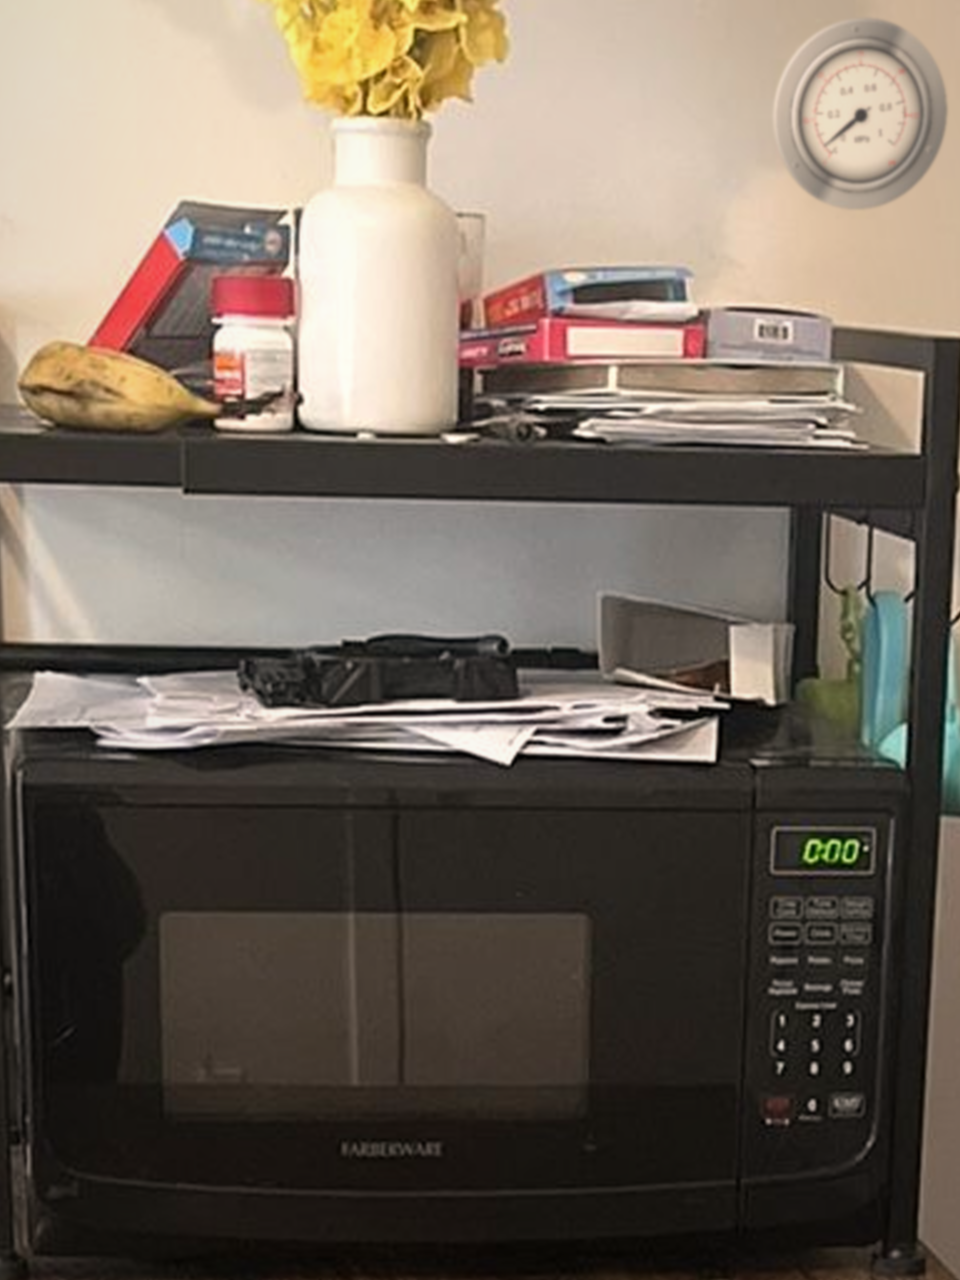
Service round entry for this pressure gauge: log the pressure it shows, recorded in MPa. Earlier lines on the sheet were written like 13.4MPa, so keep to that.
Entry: 0.05MPa
